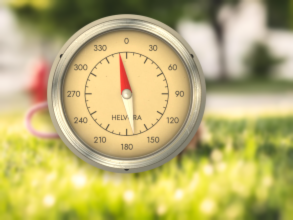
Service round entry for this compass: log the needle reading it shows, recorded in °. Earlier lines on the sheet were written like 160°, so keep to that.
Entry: 350°
